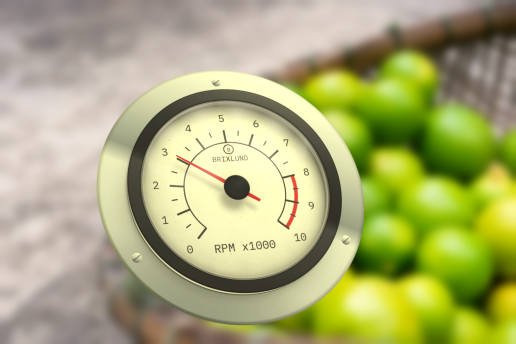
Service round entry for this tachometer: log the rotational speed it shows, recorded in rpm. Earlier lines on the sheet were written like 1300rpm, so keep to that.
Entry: 3000rpm
